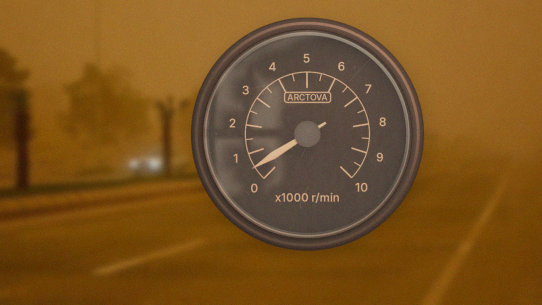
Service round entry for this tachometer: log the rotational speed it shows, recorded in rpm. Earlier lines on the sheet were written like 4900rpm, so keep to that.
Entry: 500rpm
